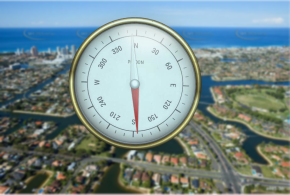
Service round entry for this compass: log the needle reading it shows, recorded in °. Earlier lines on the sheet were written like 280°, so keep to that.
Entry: 175°
